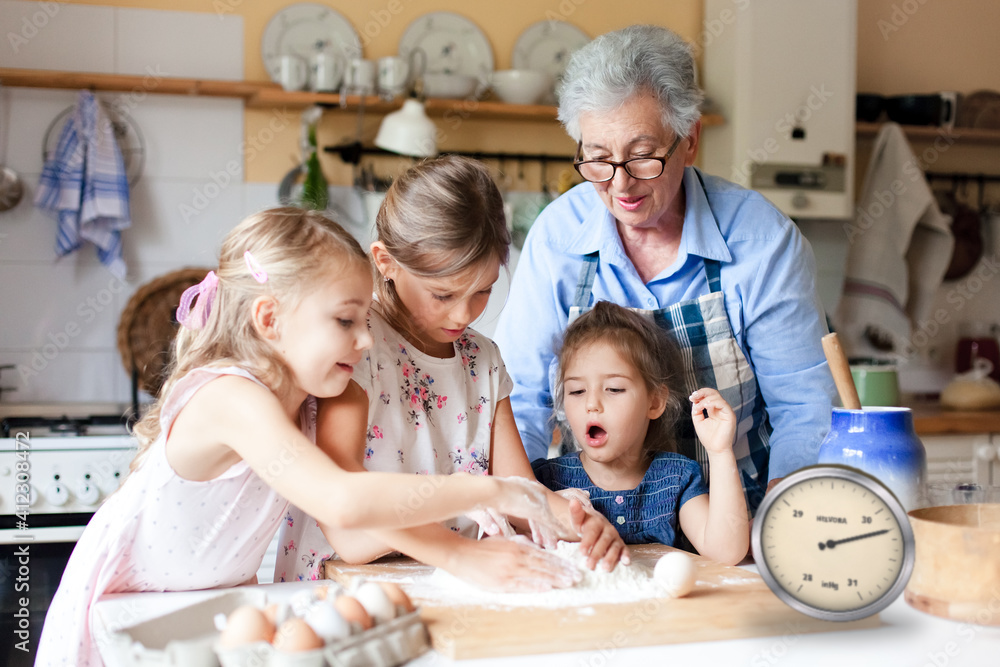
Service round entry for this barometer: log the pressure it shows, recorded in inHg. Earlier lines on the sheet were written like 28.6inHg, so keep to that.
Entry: 30.2inHg
